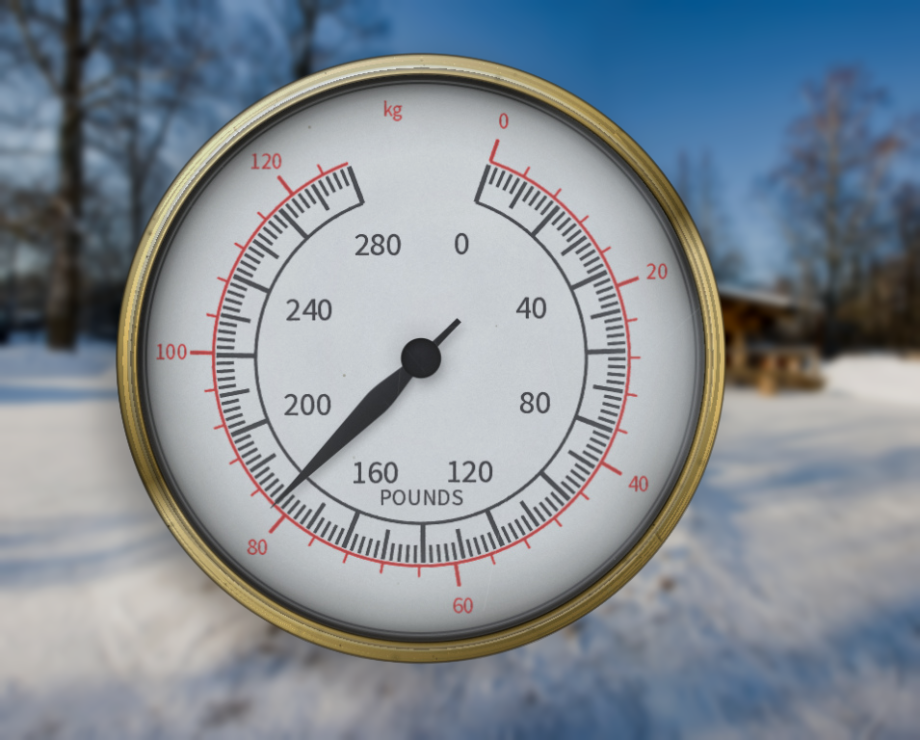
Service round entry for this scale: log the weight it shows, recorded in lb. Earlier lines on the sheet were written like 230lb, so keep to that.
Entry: 180lb
